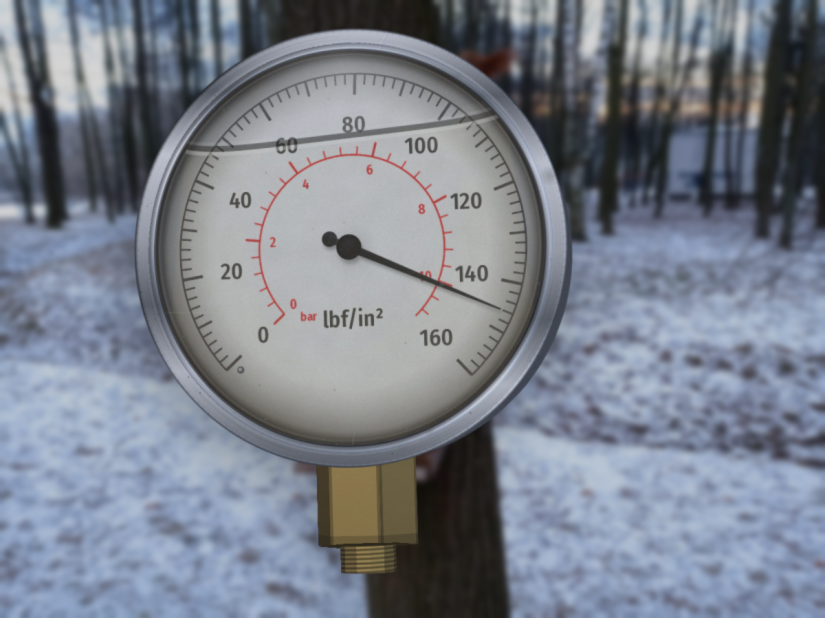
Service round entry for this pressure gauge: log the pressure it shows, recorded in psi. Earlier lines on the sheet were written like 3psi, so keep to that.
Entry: 146psi
